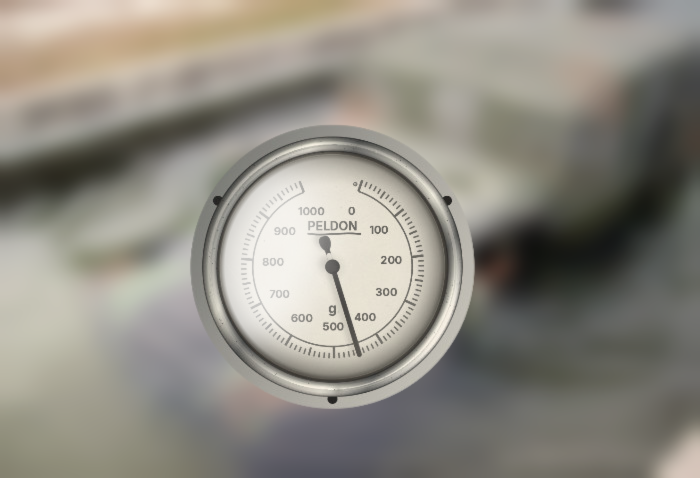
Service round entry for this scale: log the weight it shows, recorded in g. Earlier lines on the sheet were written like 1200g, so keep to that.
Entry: 450g
